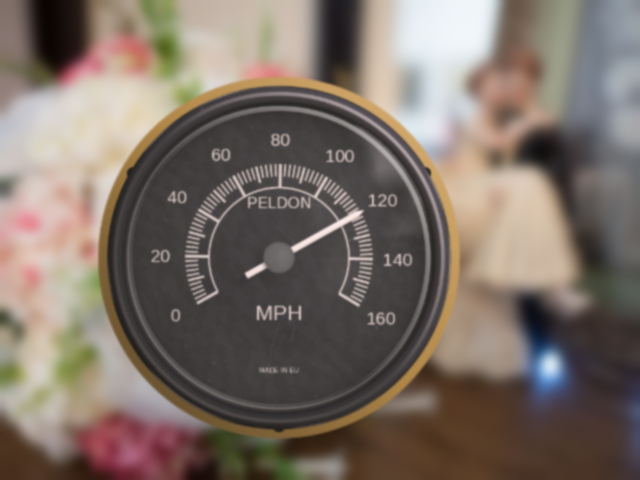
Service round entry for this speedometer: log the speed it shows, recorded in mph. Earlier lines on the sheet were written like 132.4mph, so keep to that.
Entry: 120mph
